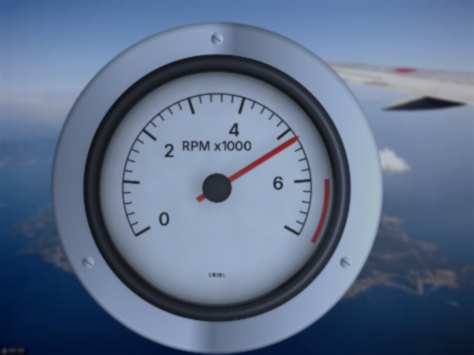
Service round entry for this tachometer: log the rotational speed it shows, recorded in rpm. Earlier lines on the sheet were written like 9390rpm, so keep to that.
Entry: 5200rpm
